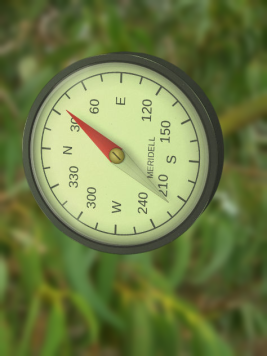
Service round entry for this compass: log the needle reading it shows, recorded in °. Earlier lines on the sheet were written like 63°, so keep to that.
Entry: 37.5°
